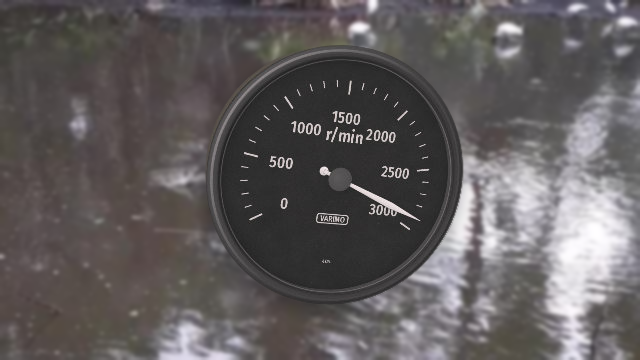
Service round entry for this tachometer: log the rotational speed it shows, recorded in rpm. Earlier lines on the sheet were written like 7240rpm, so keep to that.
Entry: 2900rpm
